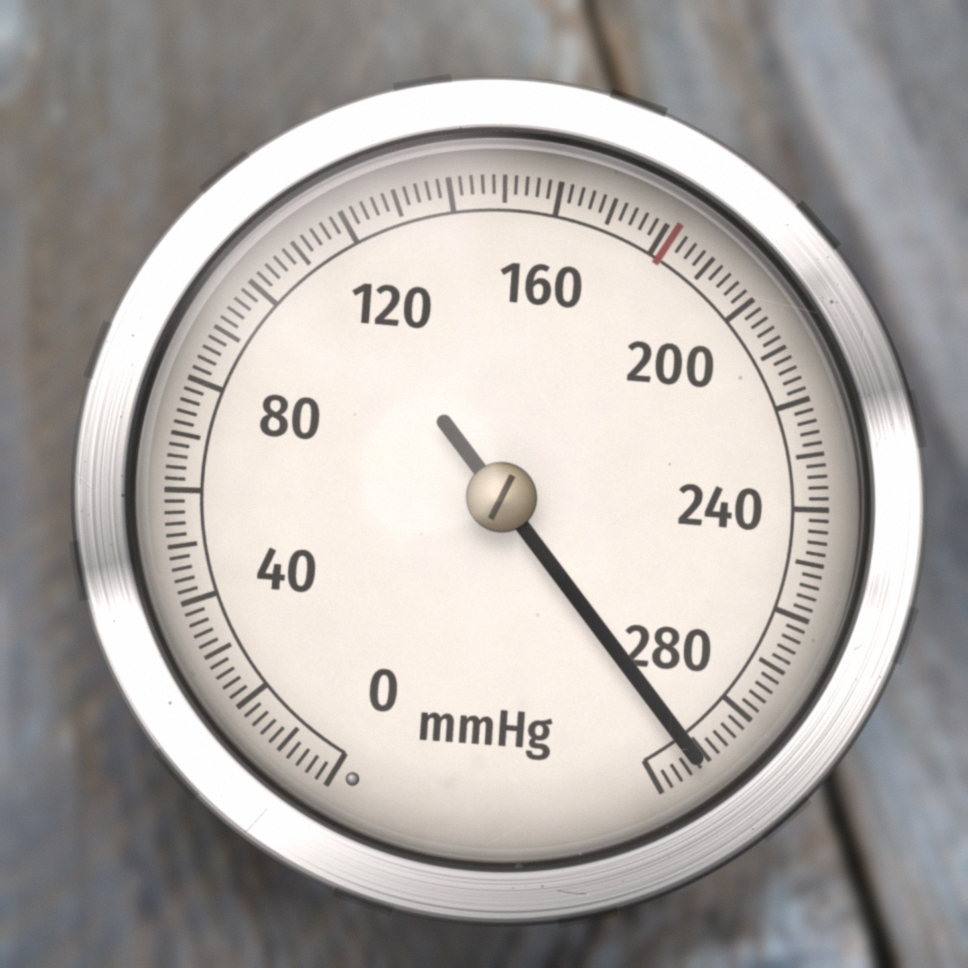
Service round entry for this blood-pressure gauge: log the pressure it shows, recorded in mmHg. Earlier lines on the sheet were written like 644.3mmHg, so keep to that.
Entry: 292mmHg
